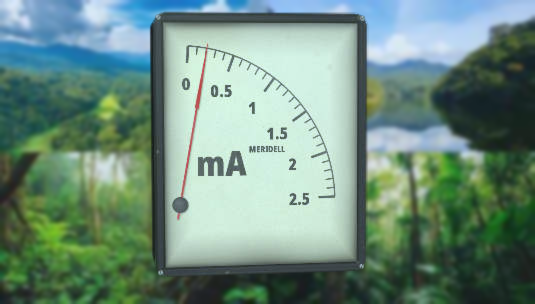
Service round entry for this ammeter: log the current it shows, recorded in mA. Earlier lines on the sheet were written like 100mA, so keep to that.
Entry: 0.2mA
